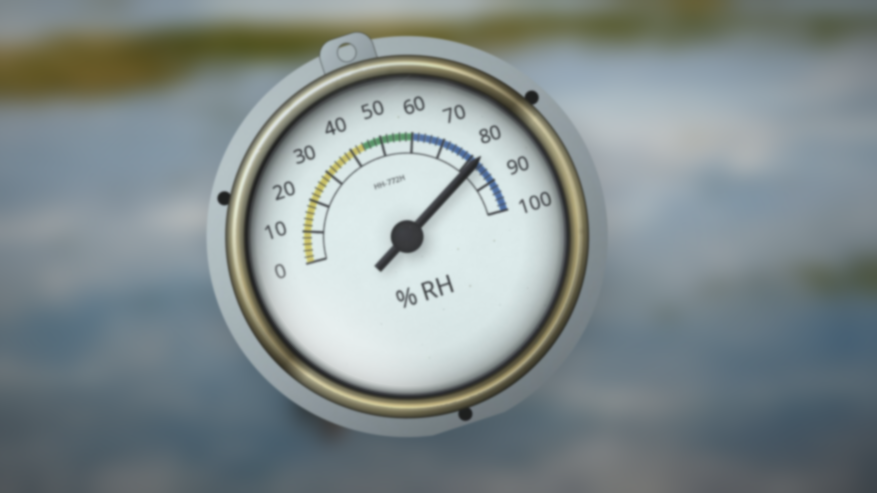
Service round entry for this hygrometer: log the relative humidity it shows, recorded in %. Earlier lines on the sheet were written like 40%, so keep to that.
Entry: 82%
